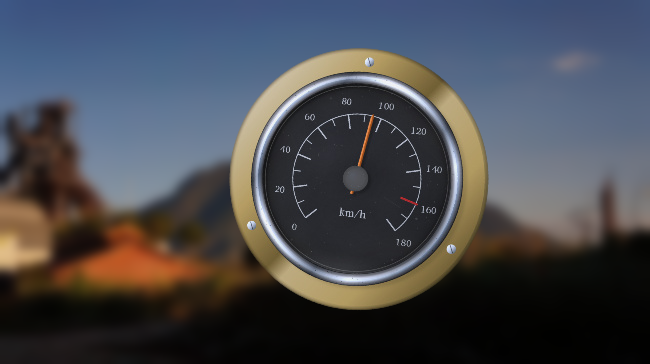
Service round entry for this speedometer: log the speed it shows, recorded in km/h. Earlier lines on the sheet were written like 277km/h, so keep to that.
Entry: 95km/h
